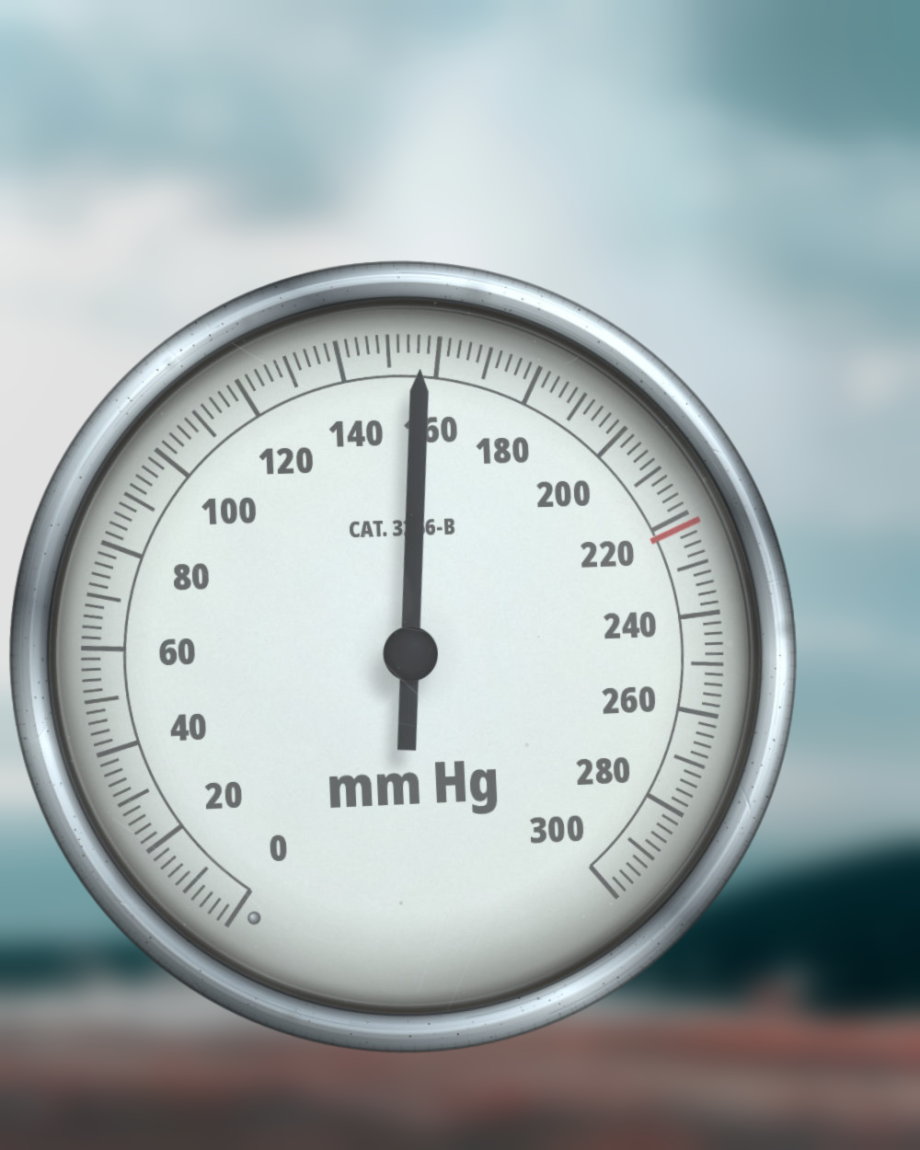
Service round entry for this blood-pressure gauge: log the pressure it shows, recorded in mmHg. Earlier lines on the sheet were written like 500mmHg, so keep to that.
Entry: 156mmHg
